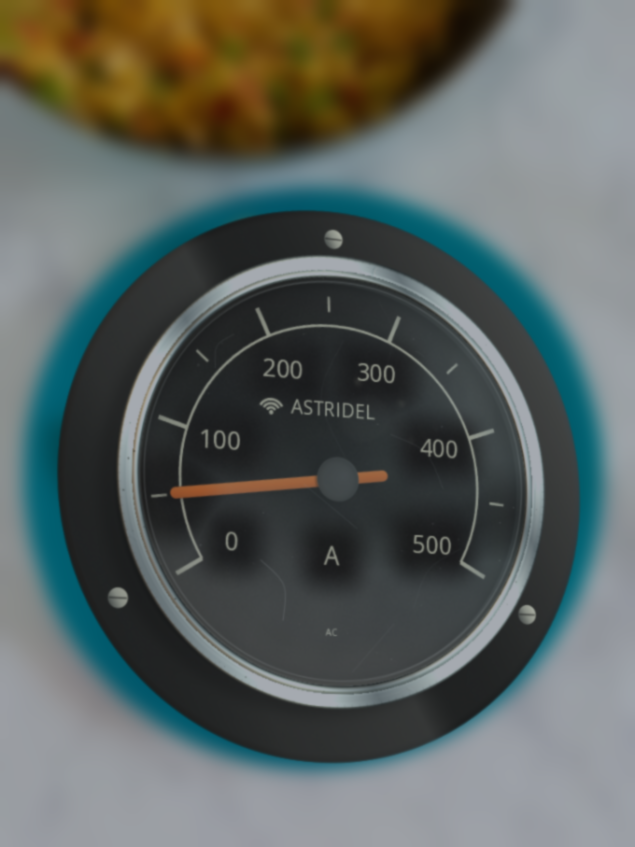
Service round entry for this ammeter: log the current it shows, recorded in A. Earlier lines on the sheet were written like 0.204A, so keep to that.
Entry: 50A
